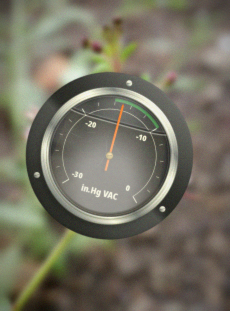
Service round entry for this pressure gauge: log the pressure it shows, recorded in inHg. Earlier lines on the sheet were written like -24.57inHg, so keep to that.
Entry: -15inHg
